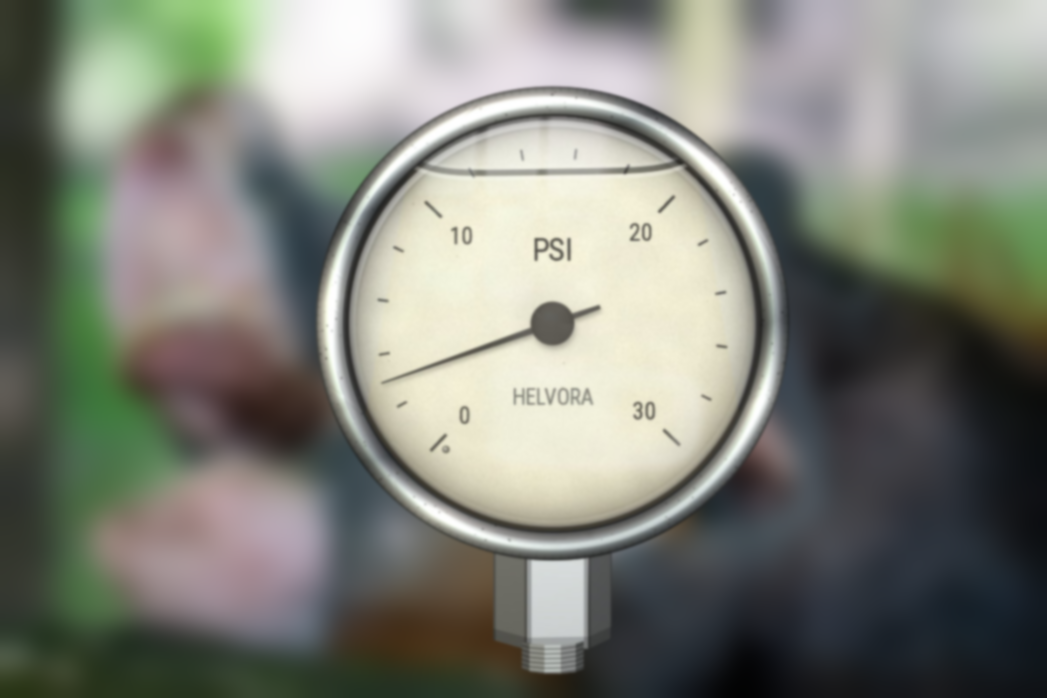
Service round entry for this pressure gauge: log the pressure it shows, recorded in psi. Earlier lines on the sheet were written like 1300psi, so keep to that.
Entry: 3psi
